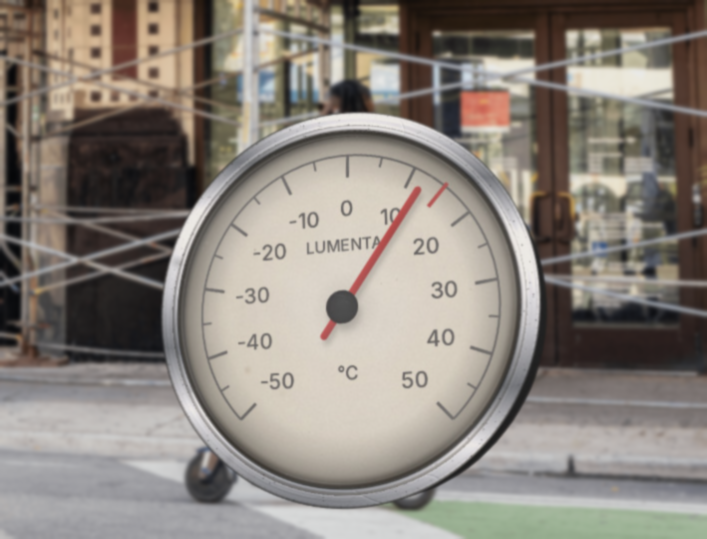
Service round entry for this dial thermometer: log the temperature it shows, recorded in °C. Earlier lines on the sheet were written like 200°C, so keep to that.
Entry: 12.5°C
